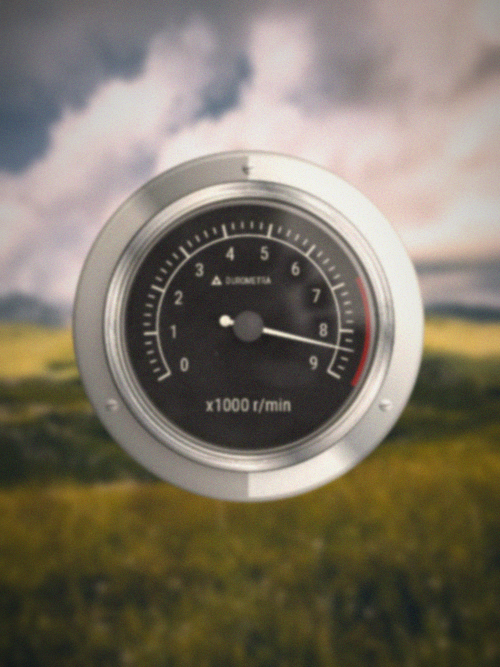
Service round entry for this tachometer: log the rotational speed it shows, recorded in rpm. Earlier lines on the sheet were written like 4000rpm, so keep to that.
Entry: 8400rpm
